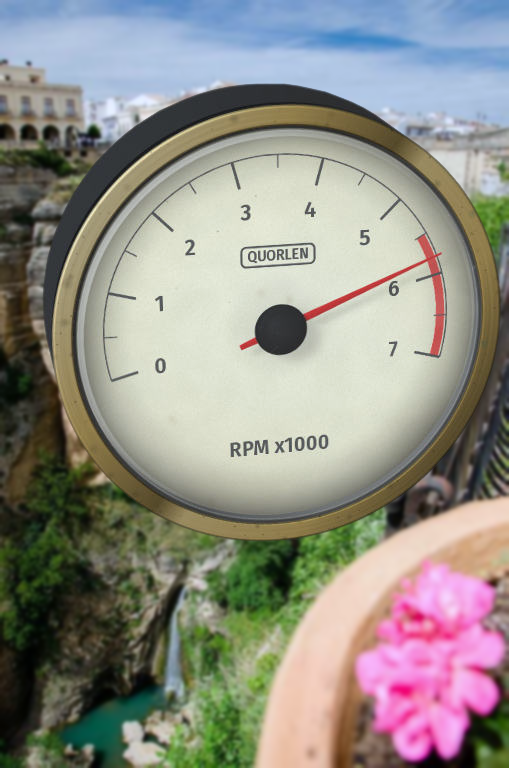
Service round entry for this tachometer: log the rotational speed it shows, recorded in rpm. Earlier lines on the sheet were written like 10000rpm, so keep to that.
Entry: 5750rpm
